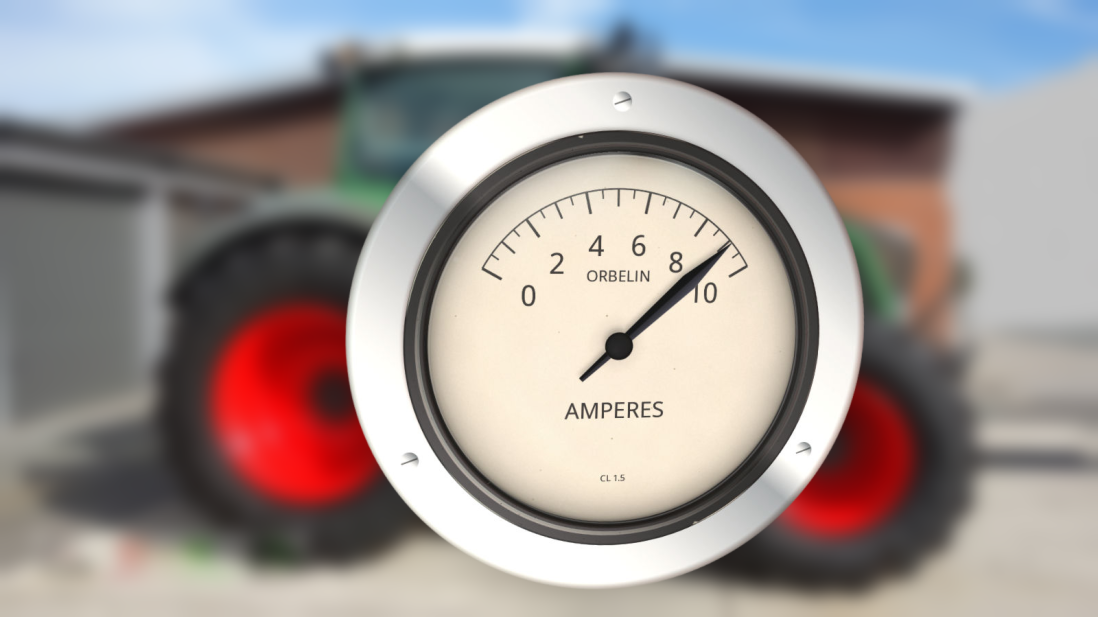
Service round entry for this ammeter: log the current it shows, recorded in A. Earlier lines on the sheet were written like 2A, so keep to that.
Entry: 9A
